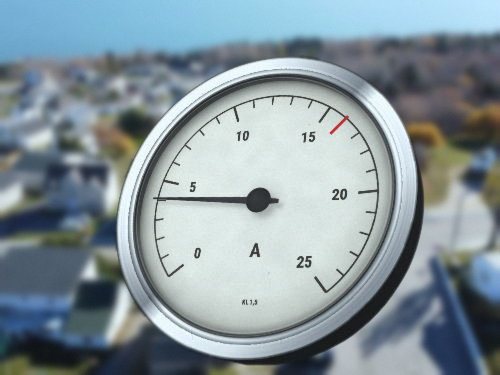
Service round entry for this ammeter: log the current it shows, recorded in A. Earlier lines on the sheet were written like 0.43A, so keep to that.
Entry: 4A
